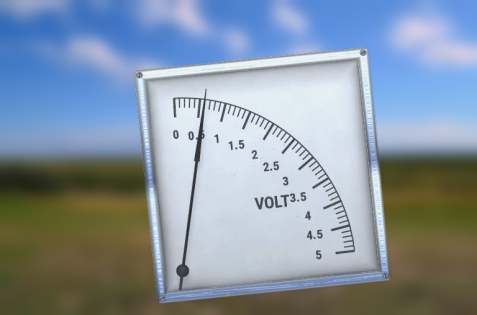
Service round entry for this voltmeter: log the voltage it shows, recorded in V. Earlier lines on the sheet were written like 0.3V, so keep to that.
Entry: 0.6V
